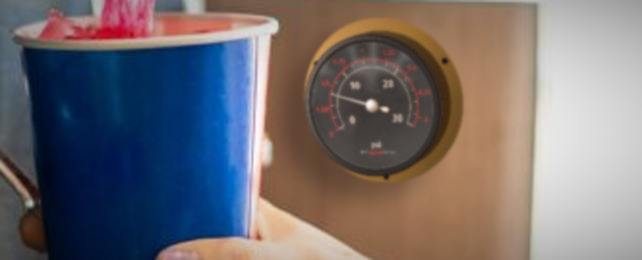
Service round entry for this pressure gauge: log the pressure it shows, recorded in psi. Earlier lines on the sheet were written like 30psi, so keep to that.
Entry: 6psi
